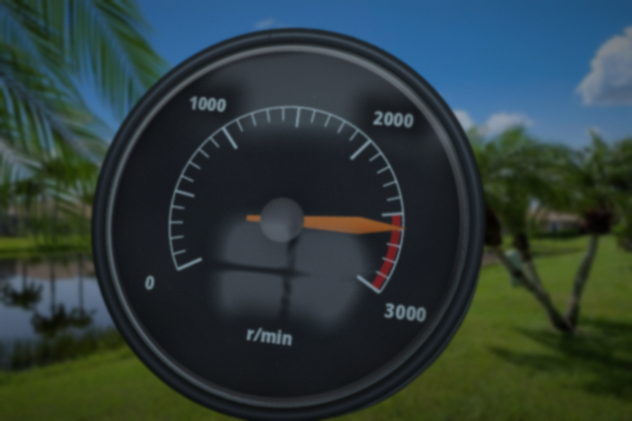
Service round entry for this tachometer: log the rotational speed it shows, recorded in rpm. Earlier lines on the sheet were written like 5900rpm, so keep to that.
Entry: 2600rpm
